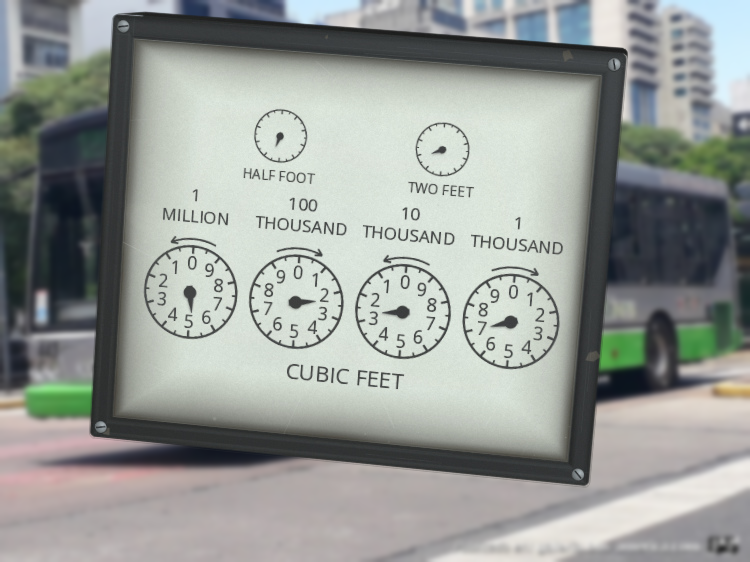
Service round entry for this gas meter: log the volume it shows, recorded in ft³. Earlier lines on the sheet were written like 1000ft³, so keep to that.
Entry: 522700ft³
